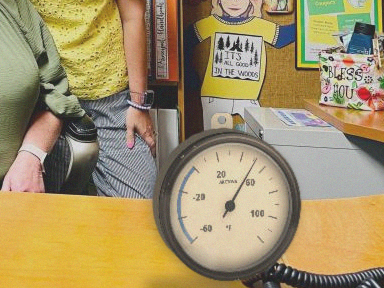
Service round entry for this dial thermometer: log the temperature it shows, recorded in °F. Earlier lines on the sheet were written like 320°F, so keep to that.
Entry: 50°F
